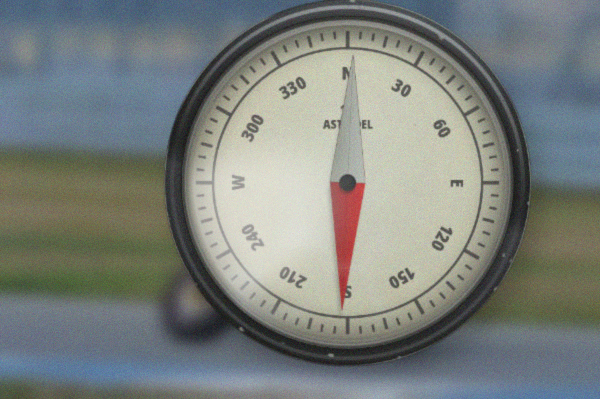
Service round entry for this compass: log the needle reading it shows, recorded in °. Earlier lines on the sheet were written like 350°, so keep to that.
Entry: 182.5°
